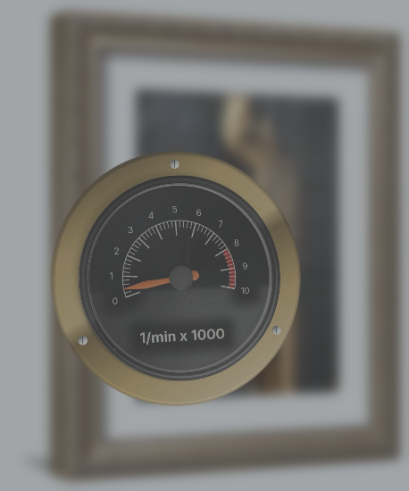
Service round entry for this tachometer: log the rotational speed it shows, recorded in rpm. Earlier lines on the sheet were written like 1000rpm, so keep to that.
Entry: 400rpm
